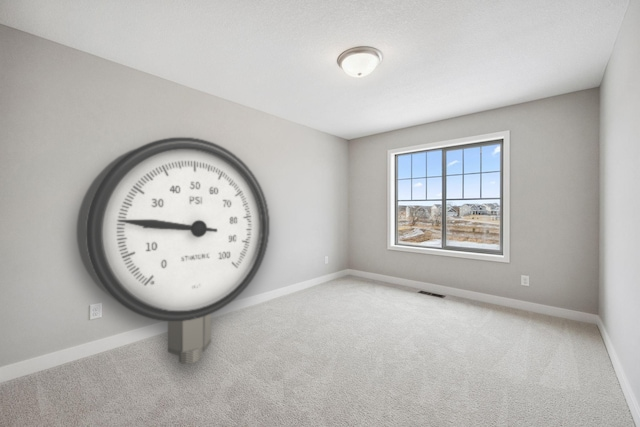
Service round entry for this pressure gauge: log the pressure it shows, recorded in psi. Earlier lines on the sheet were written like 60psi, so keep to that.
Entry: 20psi
